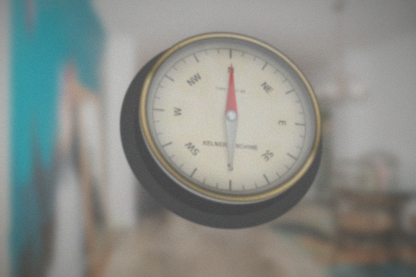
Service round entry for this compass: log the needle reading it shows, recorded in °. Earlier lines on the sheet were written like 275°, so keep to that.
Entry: 0°
